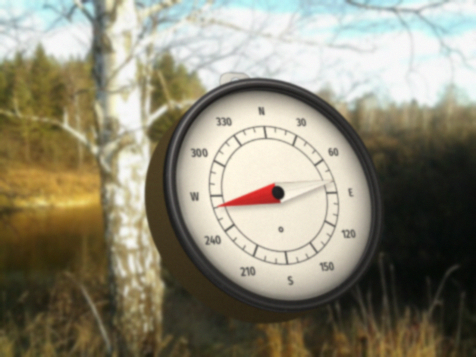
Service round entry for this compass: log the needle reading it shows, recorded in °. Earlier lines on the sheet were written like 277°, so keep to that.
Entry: 260°
